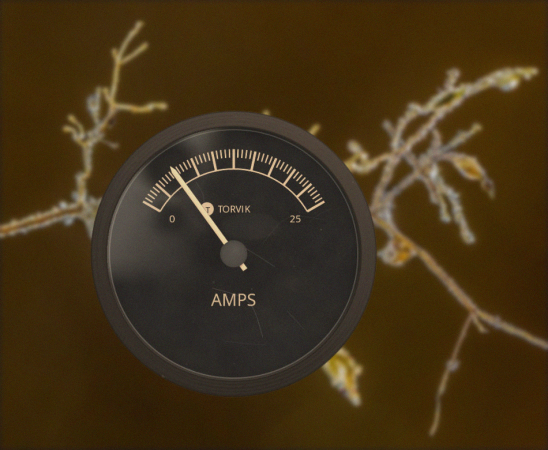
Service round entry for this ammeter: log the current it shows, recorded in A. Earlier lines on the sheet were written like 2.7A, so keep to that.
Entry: 5A
